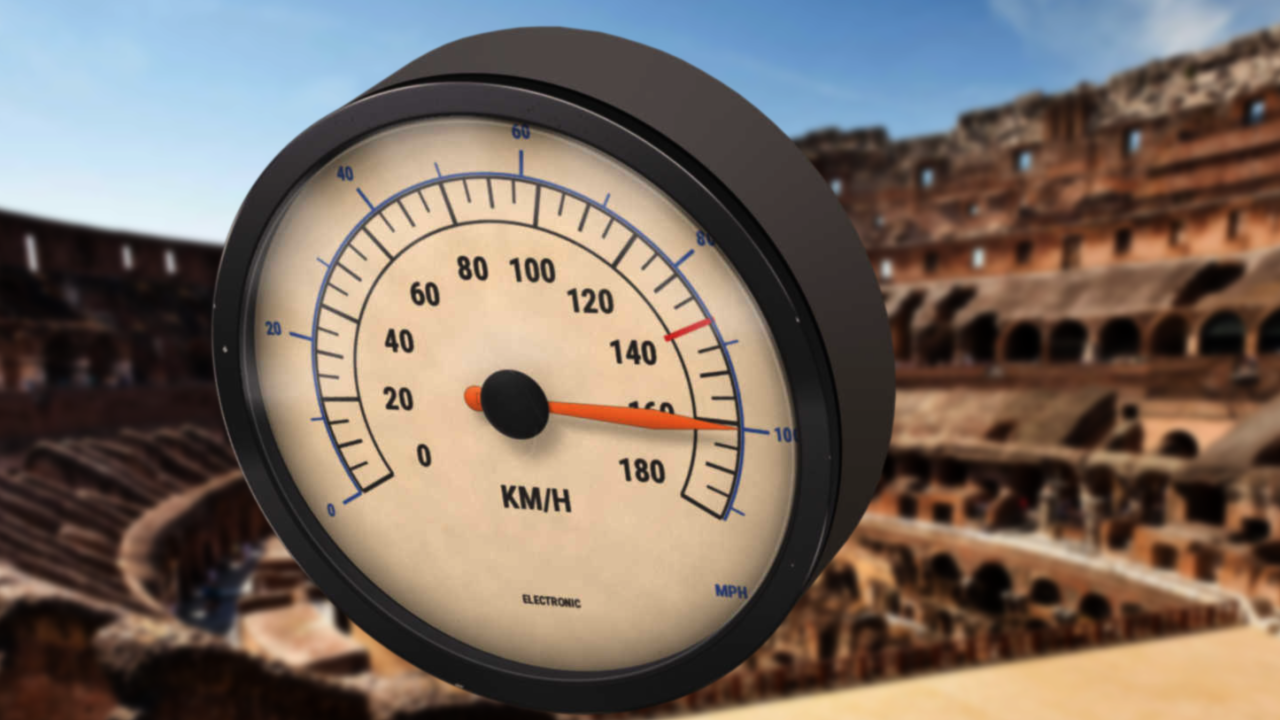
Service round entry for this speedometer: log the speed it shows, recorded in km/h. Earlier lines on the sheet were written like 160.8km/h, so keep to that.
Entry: 160km/h
